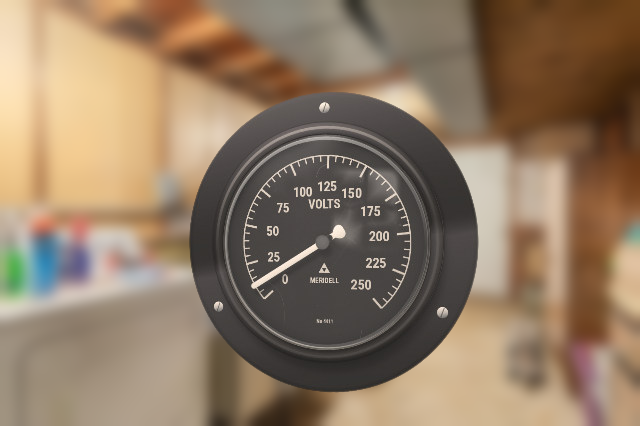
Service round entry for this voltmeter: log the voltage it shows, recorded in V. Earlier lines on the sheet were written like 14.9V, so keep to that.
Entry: 10V
